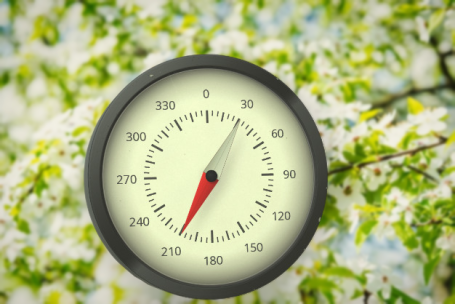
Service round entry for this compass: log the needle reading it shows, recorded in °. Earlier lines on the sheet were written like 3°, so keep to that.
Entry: 210°
